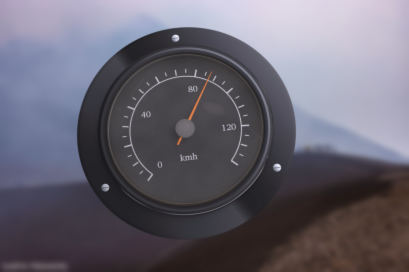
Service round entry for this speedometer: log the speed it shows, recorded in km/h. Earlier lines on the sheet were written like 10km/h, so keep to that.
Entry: 87.5km/h
